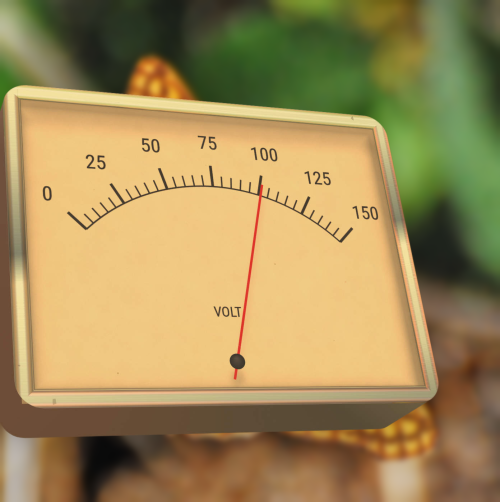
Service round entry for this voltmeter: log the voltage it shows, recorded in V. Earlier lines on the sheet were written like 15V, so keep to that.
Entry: 100V
